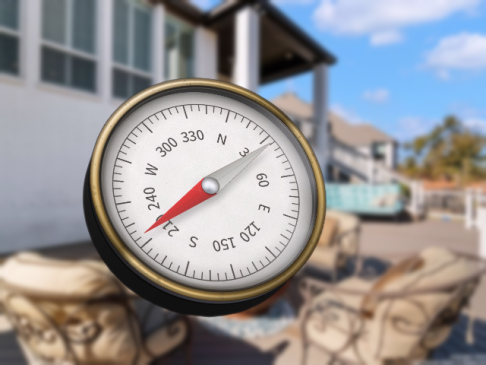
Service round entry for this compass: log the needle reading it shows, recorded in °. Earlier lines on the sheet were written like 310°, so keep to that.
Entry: 215°
